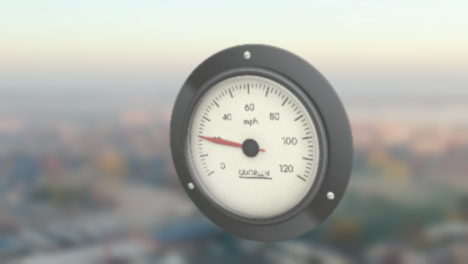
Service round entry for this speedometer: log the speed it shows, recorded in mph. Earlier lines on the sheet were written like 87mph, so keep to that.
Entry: 20mph
